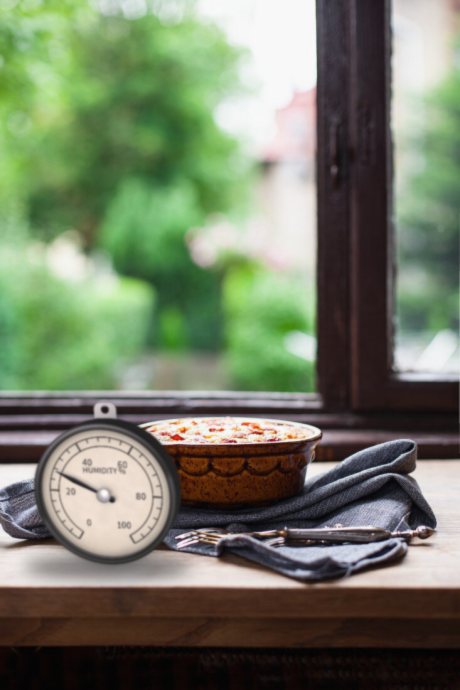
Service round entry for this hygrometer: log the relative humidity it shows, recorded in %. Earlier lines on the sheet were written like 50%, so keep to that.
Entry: 28%
